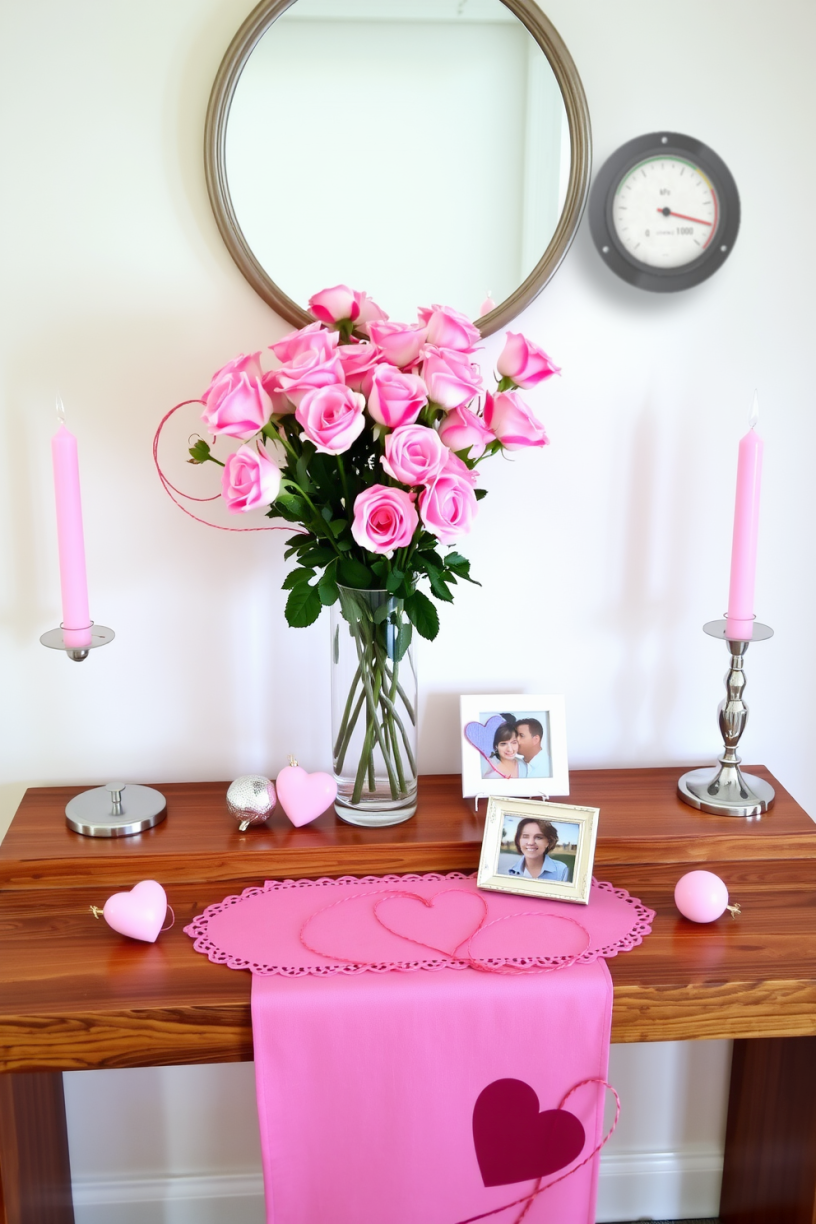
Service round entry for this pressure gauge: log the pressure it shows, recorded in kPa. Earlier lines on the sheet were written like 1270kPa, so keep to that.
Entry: 900kPa
